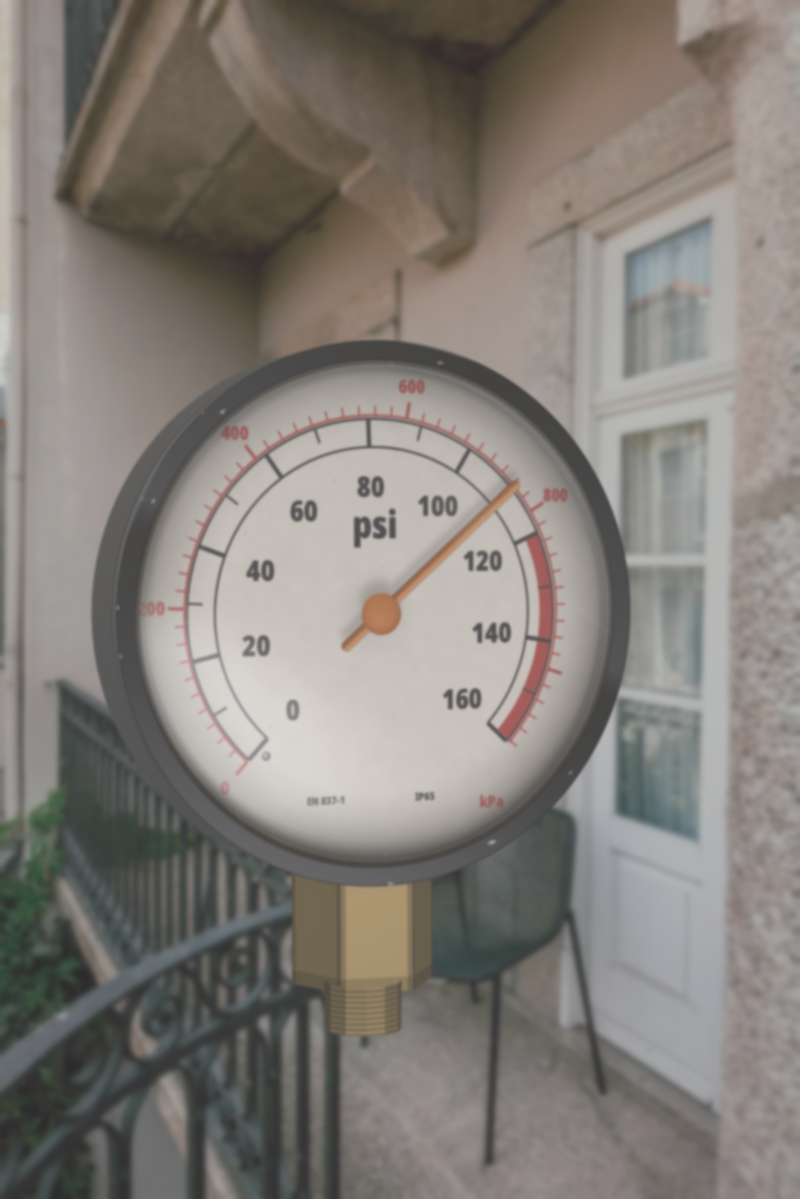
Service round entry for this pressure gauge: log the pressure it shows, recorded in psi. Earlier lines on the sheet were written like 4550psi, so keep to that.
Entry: 110psi
